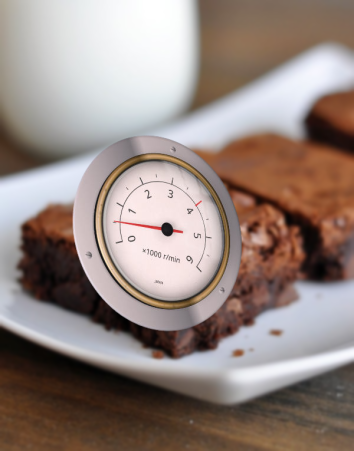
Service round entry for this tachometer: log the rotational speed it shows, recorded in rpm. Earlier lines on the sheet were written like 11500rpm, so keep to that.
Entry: 500rpm
